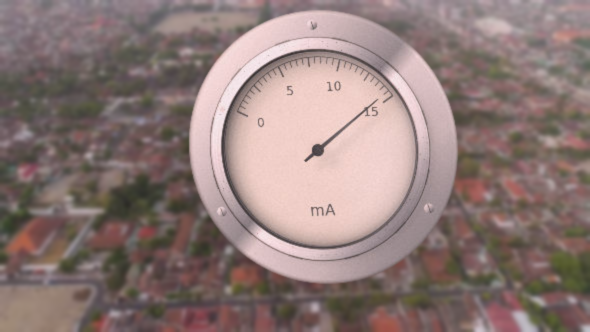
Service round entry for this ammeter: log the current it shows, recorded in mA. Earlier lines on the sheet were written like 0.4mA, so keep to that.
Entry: 14.5mA
